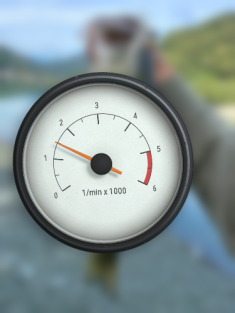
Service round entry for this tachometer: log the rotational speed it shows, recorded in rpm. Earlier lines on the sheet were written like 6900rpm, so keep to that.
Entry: 1500rpm
